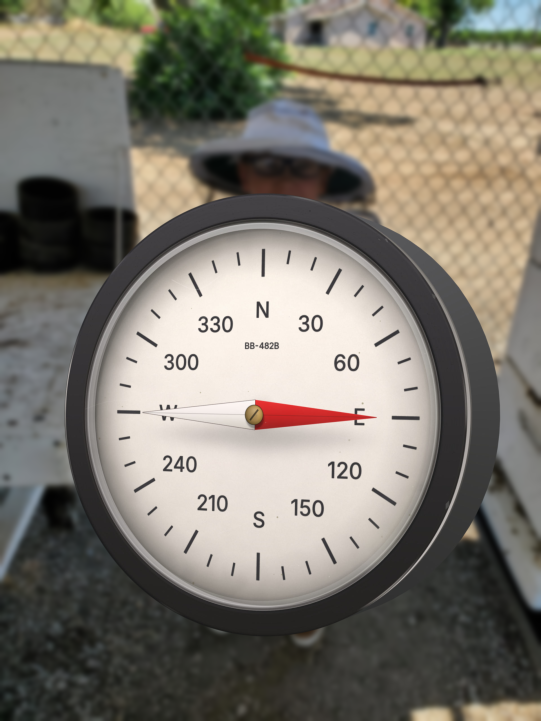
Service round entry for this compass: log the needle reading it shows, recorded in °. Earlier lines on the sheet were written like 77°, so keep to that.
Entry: 90°
